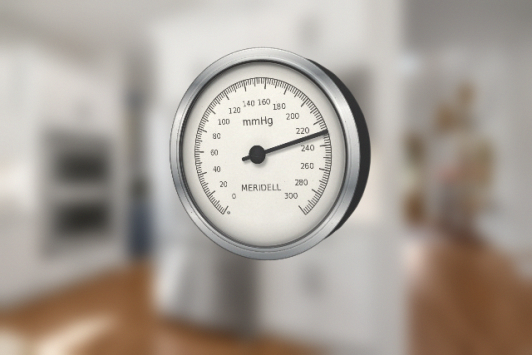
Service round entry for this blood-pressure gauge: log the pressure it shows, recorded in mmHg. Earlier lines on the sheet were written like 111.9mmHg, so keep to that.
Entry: 230mmHg
